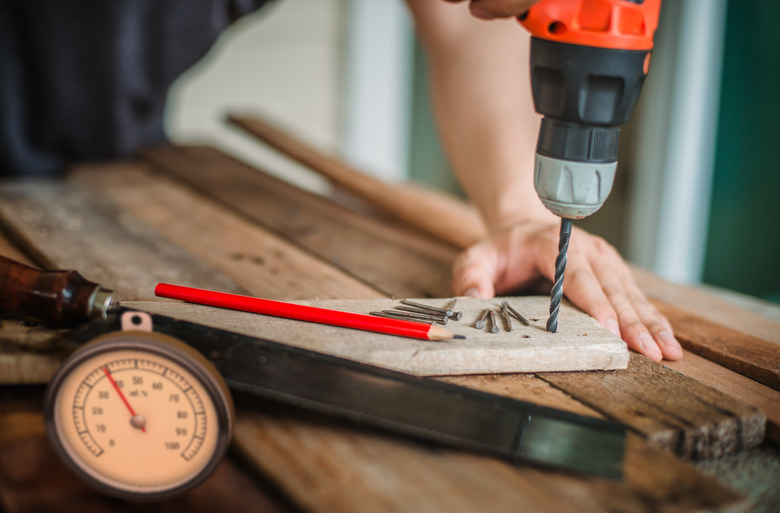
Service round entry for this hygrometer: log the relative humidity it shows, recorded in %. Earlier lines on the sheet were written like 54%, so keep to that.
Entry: 40%
